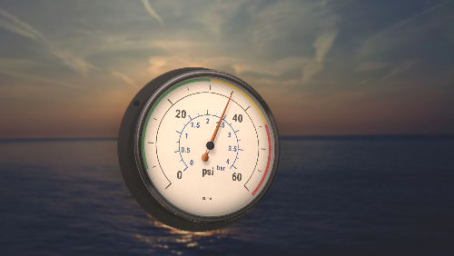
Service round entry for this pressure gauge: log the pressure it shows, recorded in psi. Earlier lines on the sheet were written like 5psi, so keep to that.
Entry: 35psi
